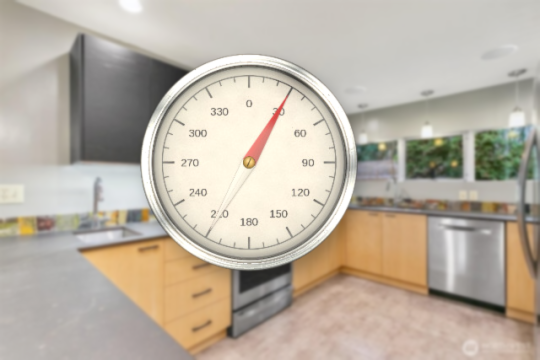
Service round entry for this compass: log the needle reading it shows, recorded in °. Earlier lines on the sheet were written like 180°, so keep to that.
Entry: 30°
